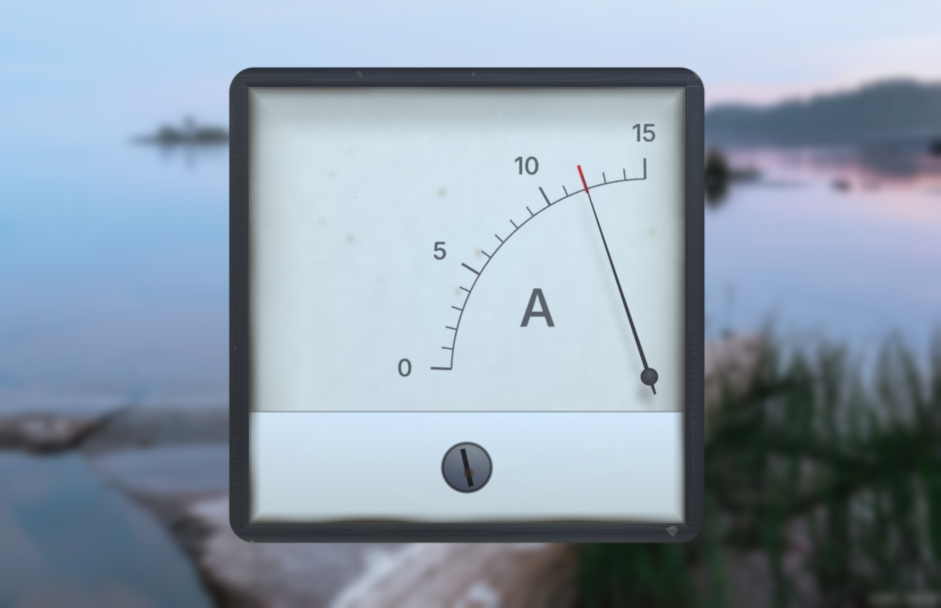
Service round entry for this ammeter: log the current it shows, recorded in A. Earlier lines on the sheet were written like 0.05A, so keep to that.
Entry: 12A
